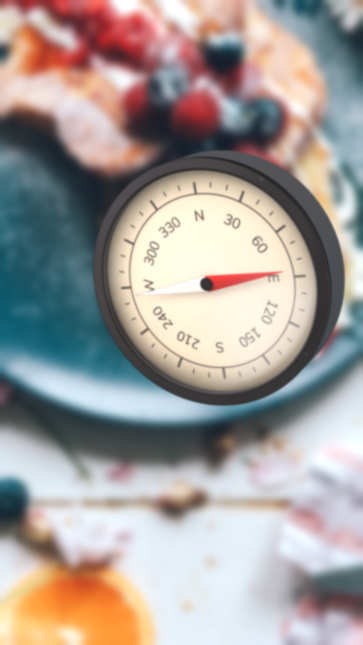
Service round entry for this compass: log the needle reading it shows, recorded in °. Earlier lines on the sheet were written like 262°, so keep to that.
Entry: 85°
